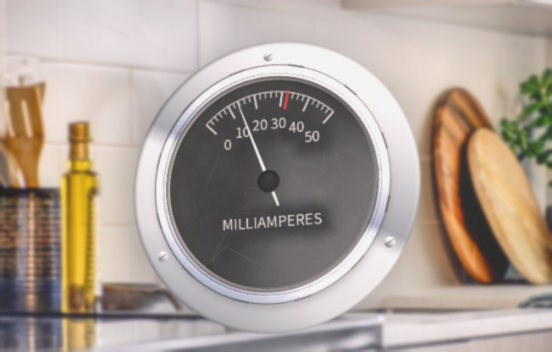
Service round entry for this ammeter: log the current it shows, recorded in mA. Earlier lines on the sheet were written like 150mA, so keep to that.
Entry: 14mA
